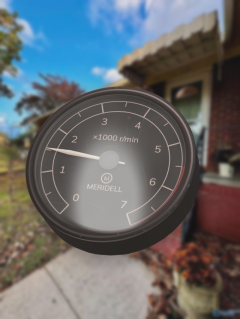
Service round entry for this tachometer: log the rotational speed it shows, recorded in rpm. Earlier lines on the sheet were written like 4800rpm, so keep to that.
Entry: 1500rpm
